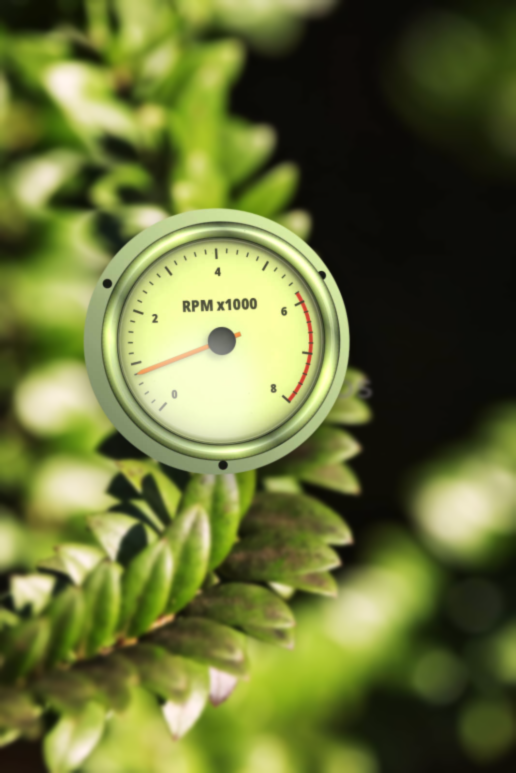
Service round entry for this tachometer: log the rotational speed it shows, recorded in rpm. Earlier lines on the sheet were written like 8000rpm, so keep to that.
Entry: 800rpm
